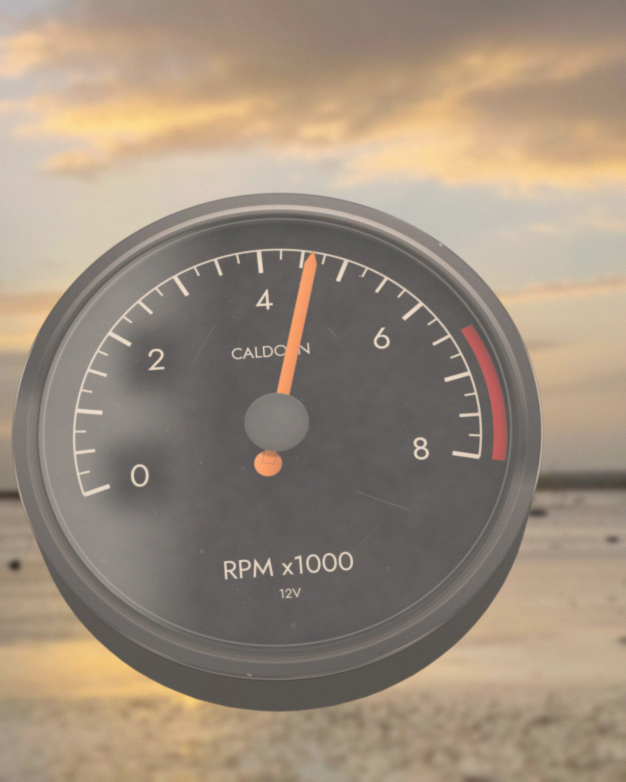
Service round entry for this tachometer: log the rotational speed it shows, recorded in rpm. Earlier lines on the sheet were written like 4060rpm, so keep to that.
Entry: 4625rpm
